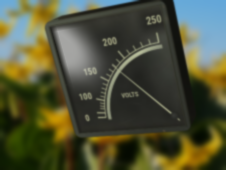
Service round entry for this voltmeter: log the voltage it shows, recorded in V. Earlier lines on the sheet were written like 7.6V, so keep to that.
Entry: 180V
